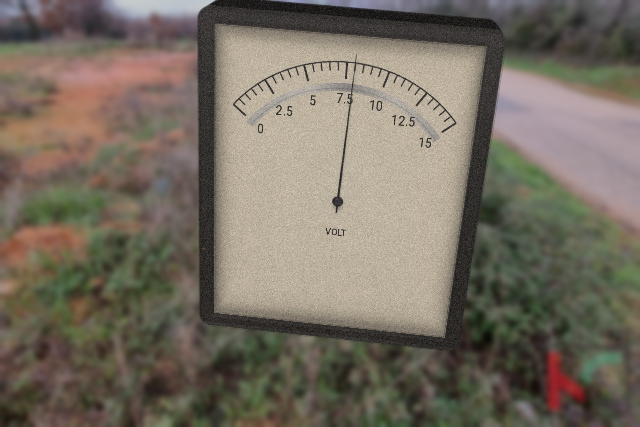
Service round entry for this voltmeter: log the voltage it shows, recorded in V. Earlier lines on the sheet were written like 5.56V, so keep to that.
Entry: 8V
